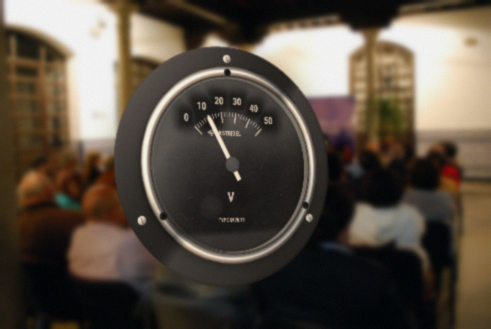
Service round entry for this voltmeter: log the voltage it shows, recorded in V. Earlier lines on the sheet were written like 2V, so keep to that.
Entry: 10V
